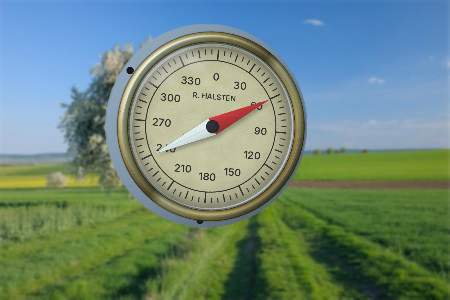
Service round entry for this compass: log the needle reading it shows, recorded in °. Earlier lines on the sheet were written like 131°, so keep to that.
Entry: 60°
